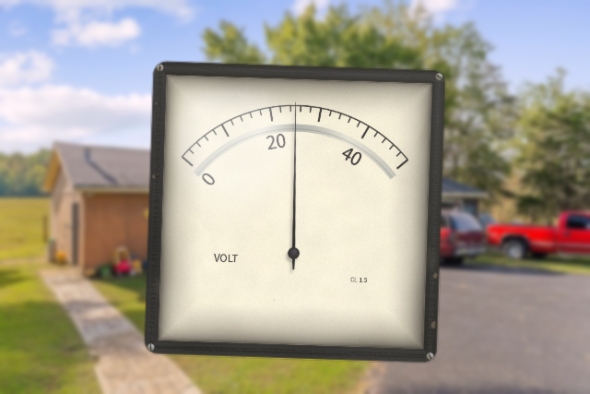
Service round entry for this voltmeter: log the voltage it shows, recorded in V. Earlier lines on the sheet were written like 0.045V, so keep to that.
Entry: 25V
